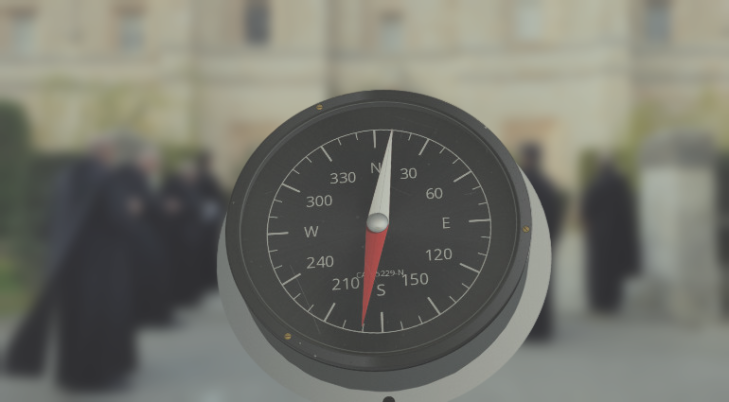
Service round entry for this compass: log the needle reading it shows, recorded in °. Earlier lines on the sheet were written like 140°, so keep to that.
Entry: 190°
